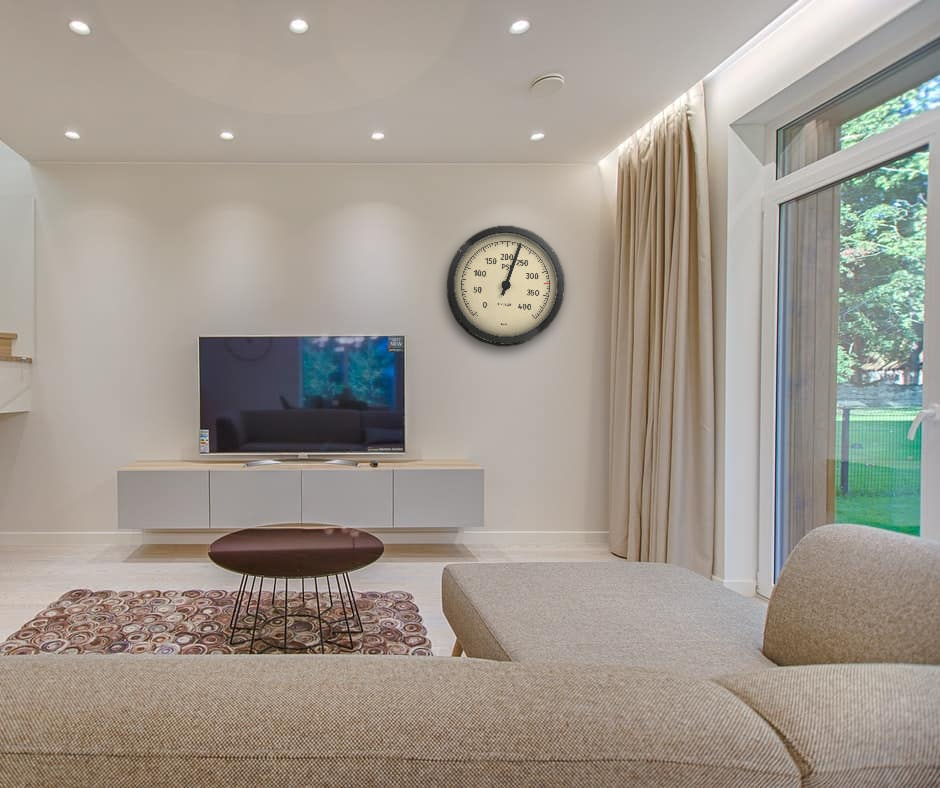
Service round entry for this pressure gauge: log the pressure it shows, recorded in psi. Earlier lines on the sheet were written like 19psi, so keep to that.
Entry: 225psi
